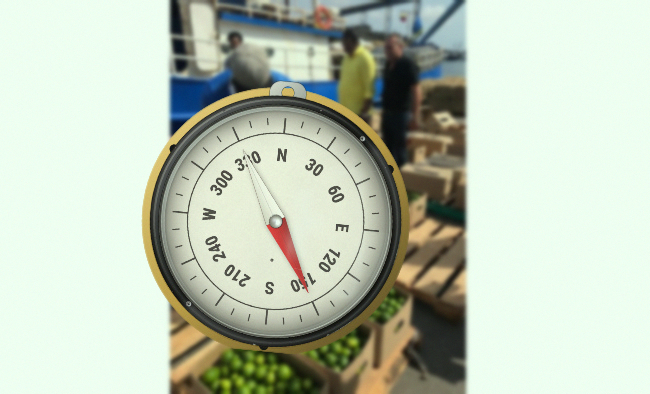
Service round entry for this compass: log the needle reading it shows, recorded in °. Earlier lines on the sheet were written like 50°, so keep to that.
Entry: 150°
